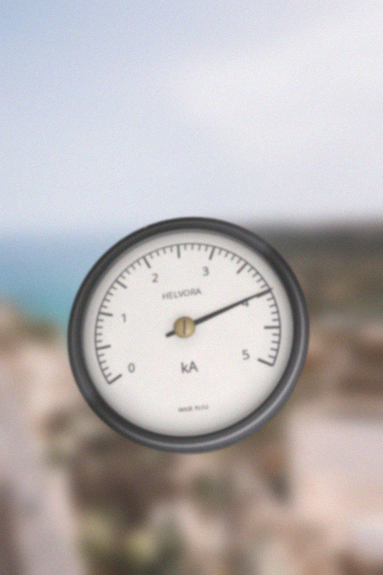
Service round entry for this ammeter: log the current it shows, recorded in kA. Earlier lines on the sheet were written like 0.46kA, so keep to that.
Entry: 4kA
